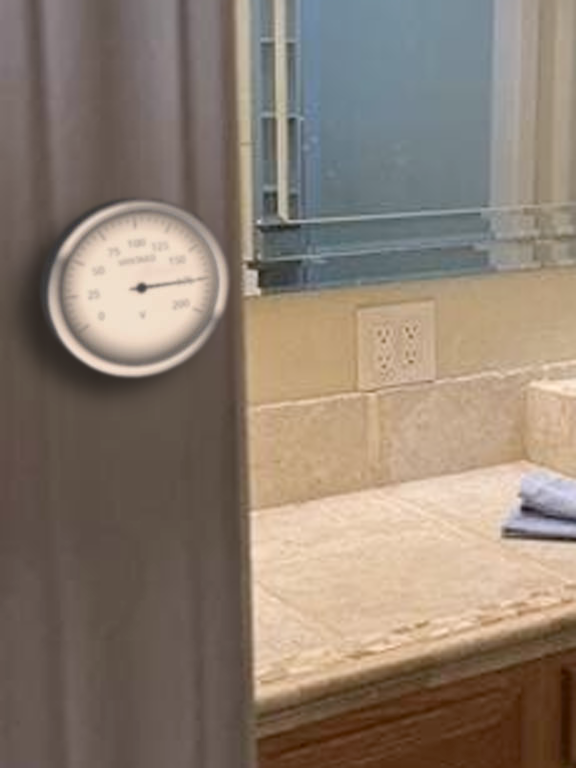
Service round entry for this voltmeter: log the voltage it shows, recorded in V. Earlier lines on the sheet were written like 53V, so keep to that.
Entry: 175V
